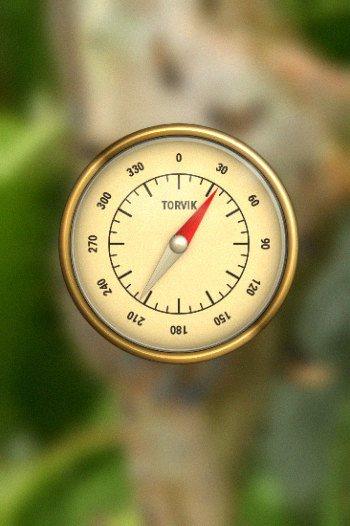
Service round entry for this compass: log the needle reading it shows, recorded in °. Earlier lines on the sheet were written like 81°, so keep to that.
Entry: 35°
